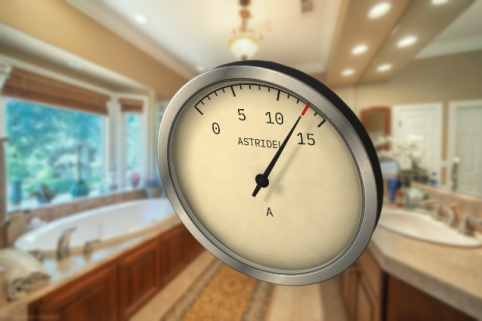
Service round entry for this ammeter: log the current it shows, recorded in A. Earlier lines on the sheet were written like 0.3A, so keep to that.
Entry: 13A
